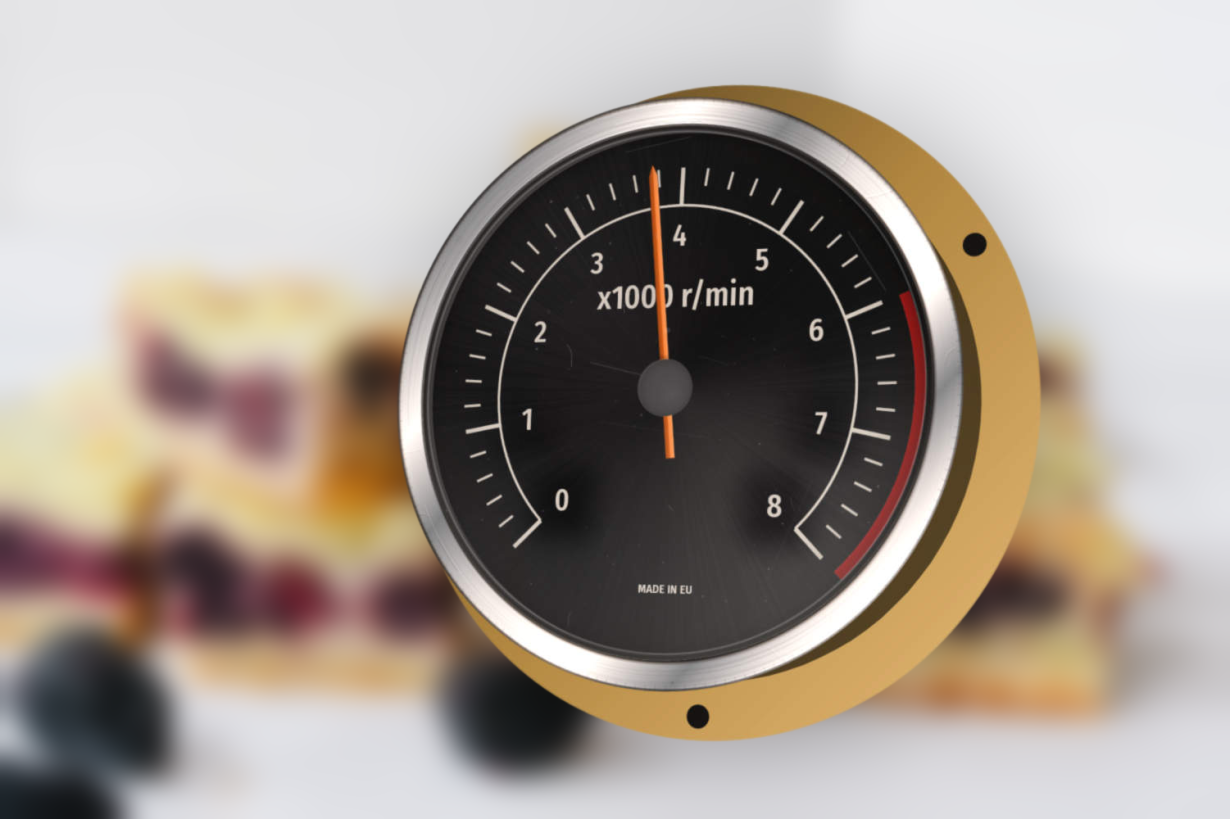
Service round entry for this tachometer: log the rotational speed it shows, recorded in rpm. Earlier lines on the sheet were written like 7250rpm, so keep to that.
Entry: 3800rpm
